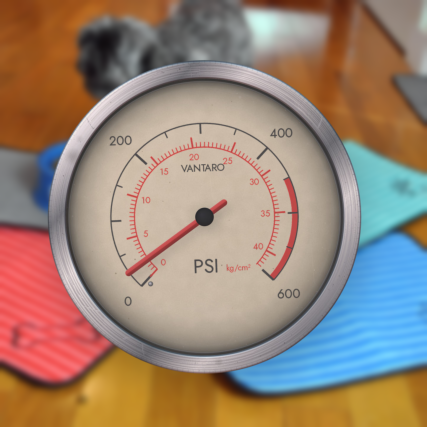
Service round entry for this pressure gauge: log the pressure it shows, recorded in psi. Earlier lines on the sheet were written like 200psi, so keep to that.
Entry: 25psi
